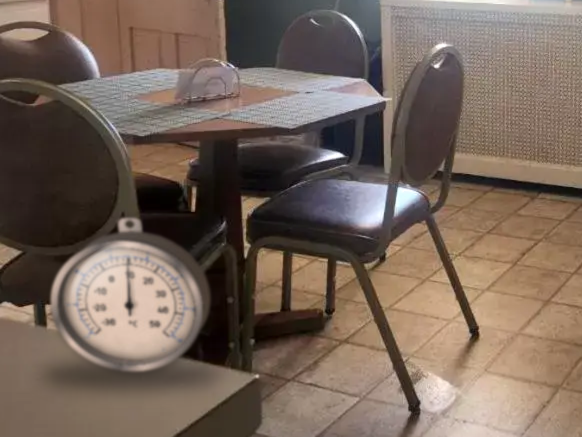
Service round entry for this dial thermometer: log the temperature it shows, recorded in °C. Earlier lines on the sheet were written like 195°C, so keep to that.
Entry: 10°C
